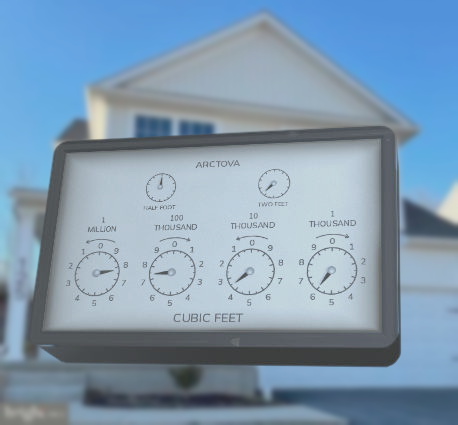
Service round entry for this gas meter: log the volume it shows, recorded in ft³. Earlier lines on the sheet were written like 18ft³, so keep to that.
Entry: 773600ft³
